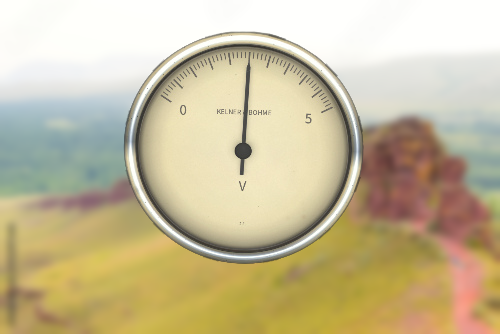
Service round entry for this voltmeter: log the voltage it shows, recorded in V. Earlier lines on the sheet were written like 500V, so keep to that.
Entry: 2.5V
